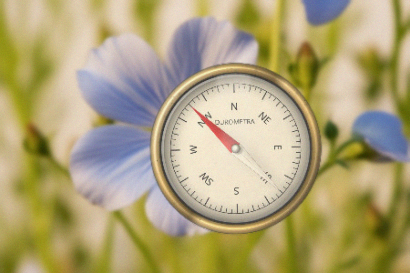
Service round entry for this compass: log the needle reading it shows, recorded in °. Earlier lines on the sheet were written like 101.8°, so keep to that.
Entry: 315°
